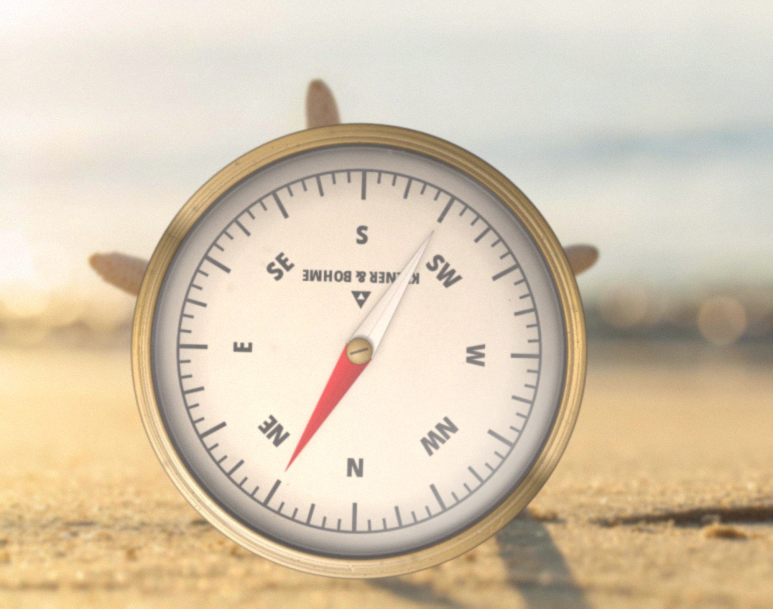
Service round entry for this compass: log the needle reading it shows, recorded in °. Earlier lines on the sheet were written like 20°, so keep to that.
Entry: 30°
